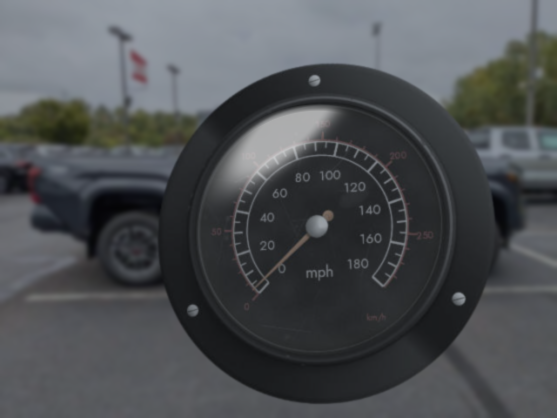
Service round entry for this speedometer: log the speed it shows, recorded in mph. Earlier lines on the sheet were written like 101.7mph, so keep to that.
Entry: 2.5mph
